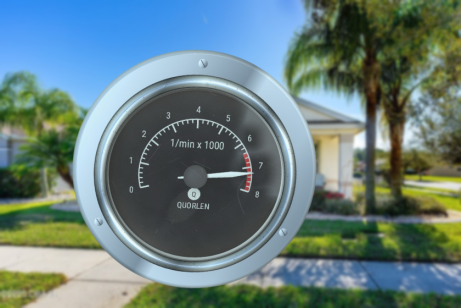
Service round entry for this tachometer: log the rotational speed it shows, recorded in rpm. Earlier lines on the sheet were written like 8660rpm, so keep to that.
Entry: 7200rpm
